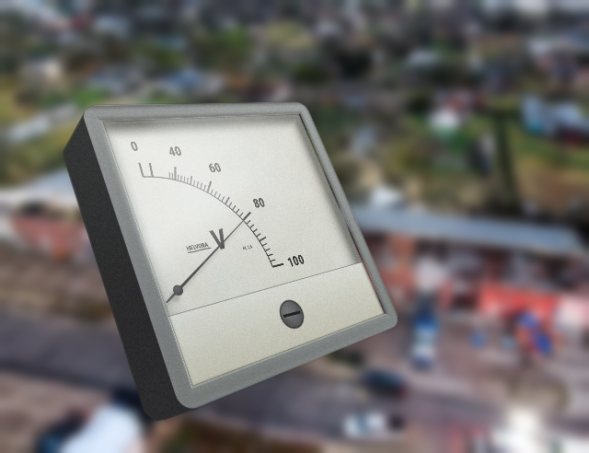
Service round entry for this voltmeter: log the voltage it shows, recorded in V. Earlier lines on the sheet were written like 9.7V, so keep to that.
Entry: 80V
